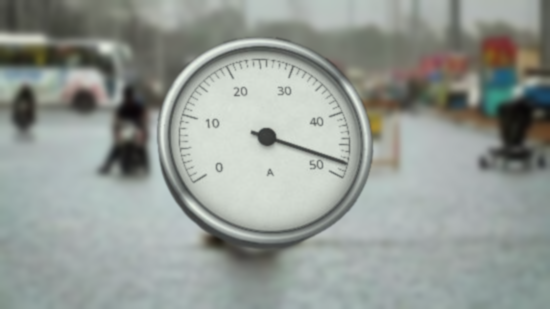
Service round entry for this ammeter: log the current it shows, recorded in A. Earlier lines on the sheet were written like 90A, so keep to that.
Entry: 48A
